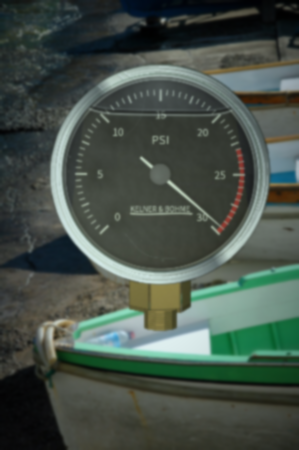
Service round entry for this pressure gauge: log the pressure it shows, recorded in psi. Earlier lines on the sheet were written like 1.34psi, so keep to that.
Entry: 29.5psi
